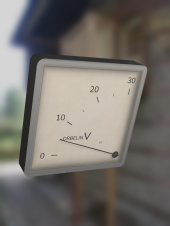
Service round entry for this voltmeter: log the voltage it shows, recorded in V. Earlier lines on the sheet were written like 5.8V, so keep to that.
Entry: 5V
